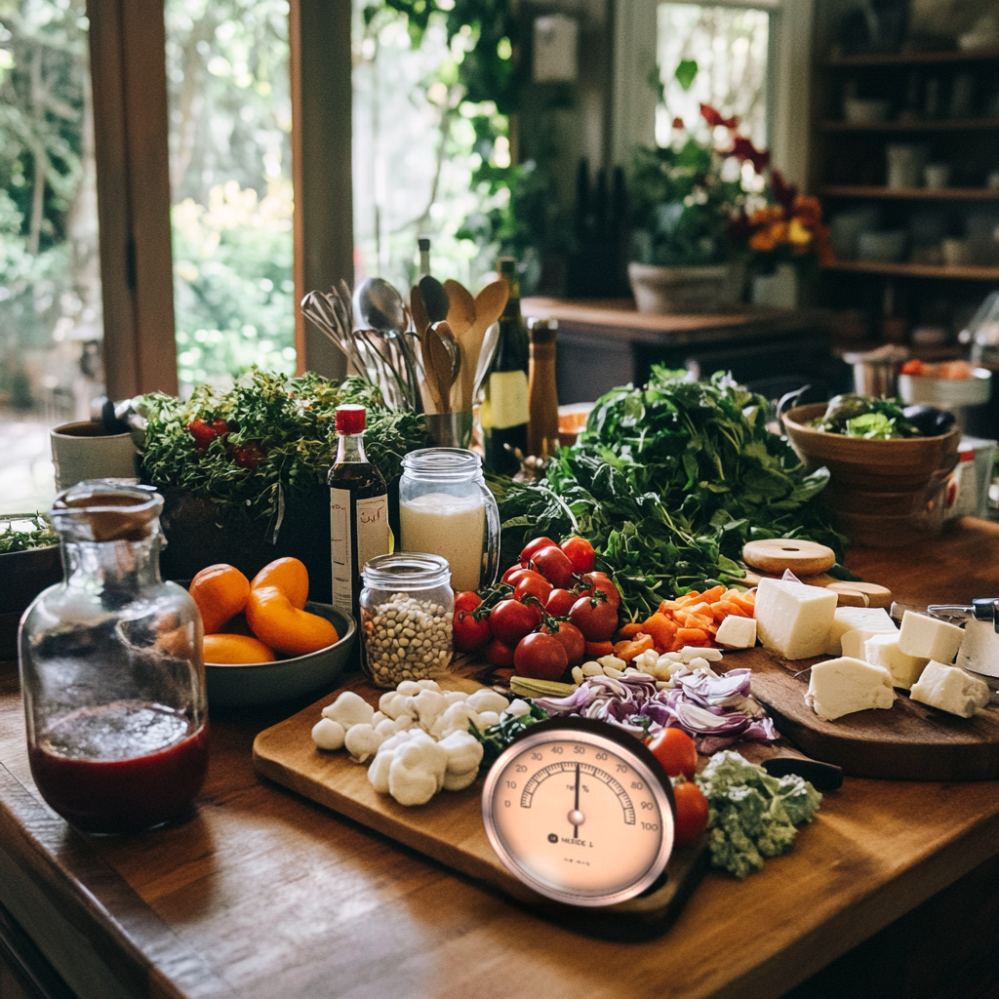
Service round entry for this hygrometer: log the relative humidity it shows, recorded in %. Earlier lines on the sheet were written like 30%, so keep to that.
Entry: 50%
